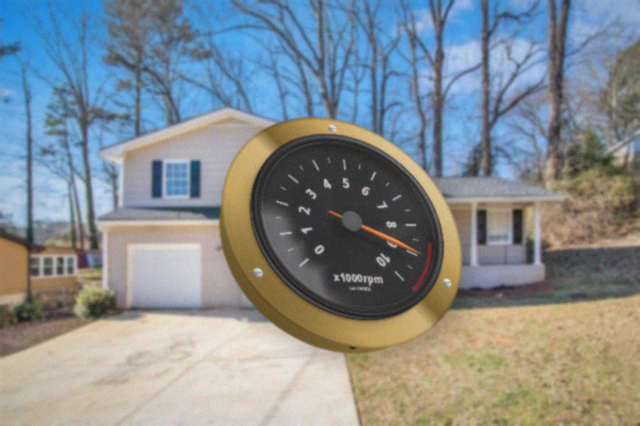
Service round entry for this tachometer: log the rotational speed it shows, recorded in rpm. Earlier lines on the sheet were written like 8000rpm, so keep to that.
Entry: 9000rpm
